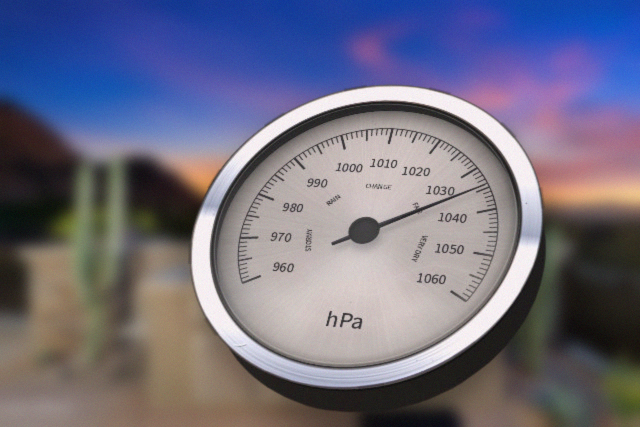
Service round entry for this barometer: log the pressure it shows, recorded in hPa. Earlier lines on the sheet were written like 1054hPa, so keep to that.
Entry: 1035hPa
